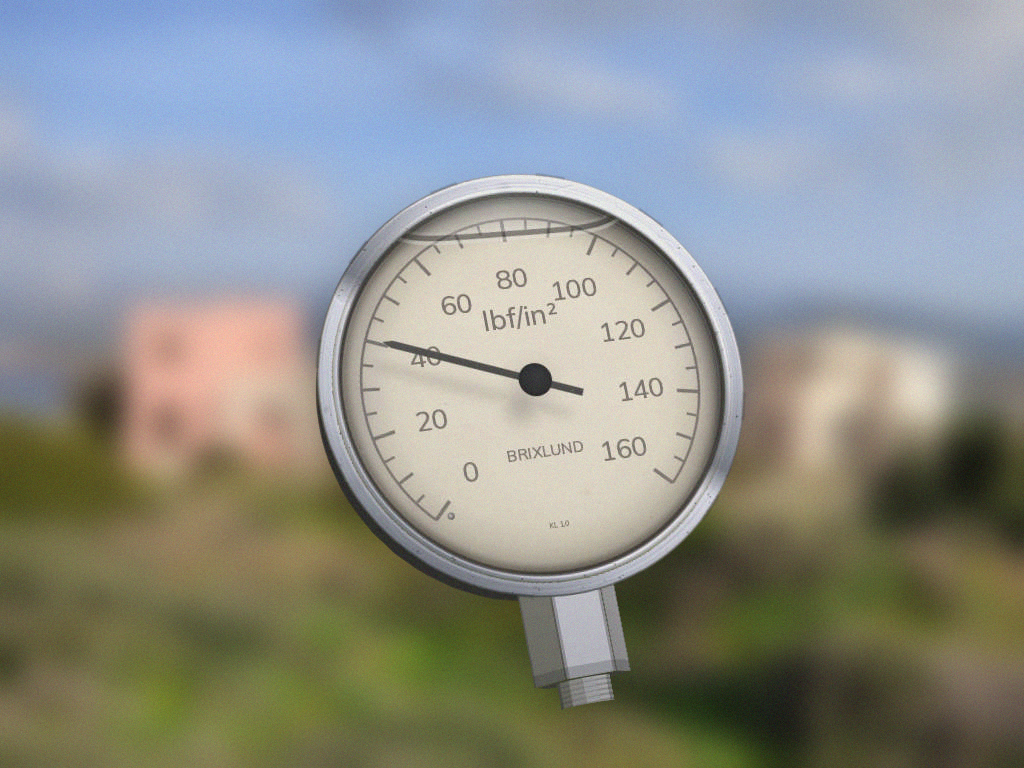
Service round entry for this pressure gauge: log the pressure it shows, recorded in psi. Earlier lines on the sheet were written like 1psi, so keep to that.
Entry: 40psi
